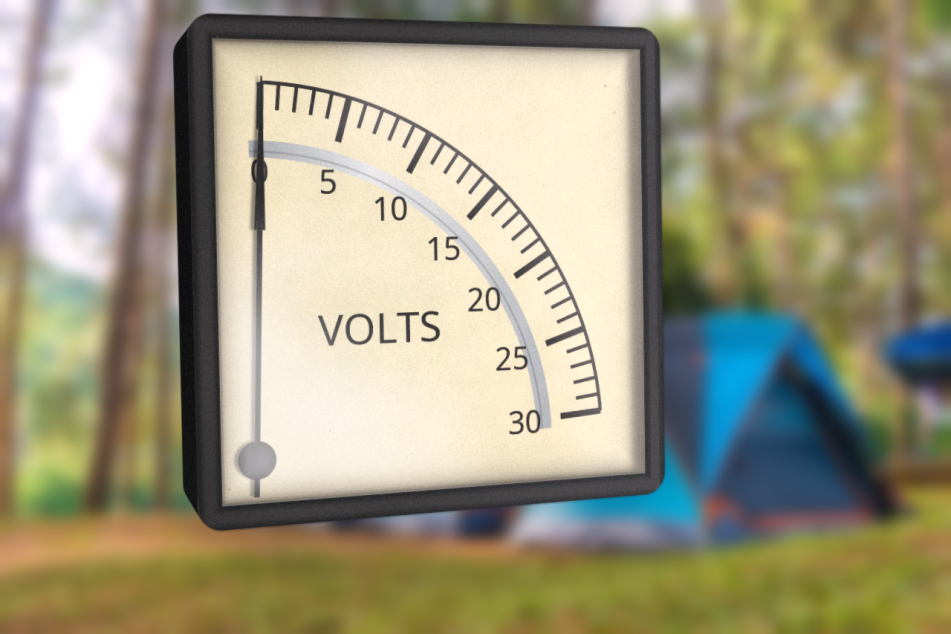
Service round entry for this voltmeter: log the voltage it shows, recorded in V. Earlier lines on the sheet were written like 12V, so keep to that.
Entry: 0V
